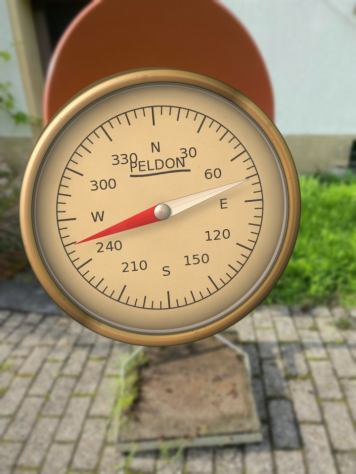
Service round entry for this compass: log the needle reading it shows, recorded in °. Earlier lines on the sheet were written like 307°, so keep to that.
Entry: 255°
